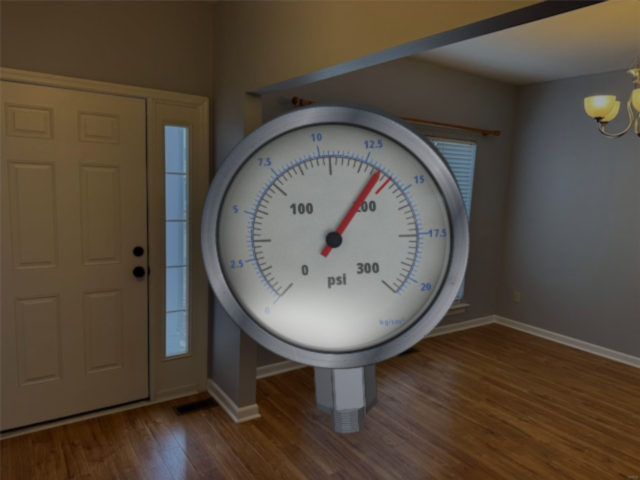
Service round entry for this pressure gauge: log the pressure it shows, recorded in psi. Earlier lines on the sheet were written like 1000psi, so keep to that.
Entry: 190psi
